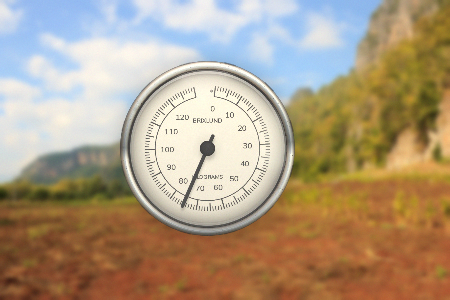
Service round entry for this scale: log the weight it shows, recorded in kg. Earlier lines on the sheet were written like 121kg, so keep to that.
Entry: 75kg
